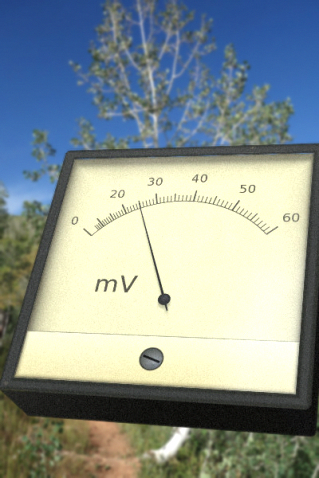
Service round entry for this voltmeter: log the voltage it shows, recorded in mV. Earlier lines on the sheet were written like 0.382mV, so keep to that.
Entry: 25mV
